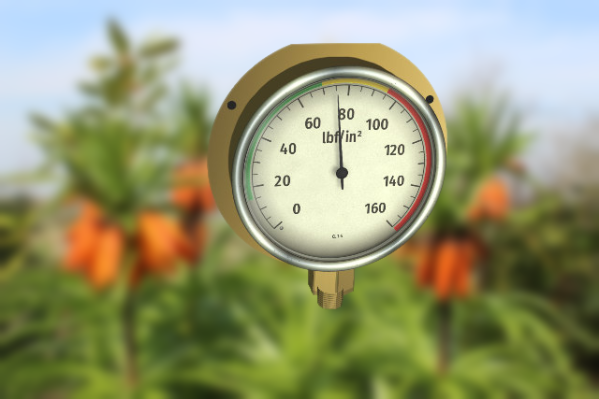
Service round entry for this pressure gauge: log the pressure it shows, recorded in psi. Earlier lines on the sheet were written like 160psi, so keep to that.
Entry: 75psi
